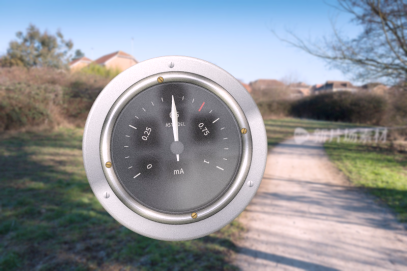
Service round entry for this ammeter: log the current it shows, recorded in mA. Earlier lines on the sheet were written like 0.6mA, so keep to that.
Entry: 0.5mA
